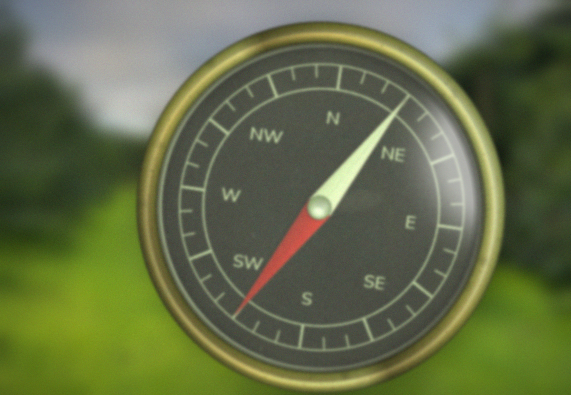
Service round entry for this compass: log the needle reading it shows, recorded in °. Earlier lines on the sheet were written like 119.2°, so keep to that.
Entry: 210°
